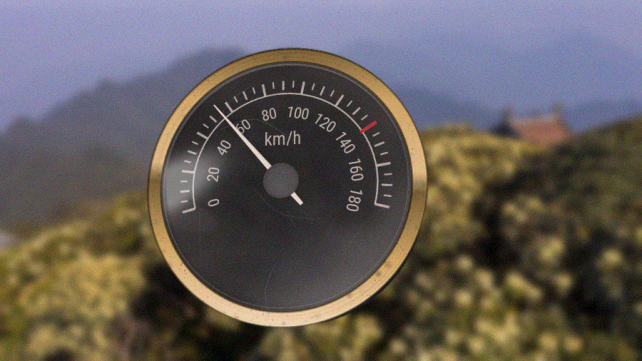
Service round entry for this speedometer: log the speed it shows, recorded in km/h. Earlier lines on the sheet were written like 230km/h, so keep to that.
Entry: 55km/h
